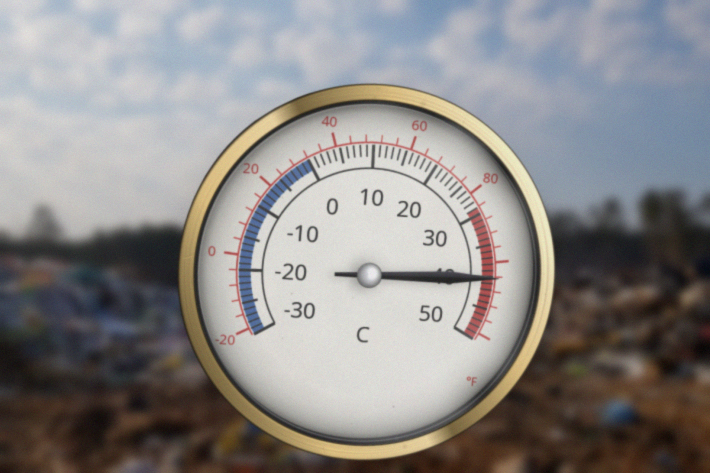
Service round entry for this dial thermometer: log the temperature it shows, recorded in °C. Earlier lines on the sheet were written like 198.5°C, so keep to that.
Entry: 40°C
